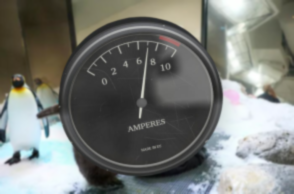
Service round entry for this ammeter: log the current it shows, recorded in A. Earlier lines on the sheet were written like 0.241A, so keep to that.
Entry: 7A
